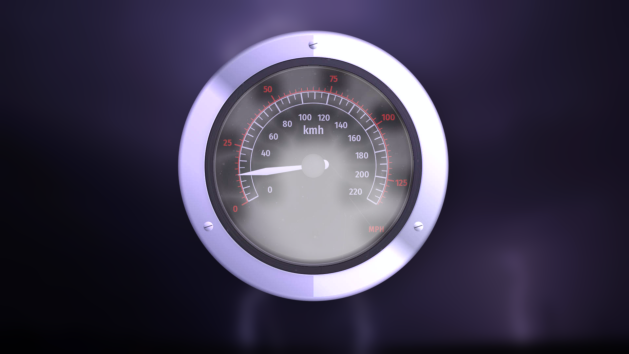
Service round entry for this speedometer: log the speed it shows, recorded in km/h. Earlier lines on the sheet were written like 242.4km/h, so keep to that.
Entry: 20km/h
